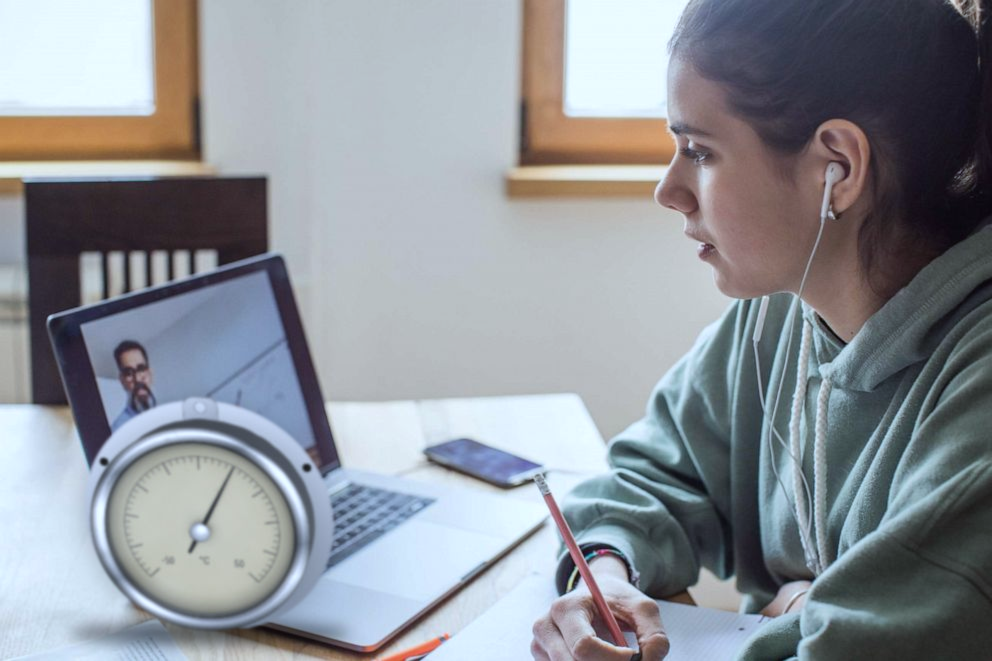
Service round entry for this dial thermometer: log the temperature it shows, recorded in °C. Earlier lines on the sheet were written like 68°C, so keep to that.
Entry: 10°C
